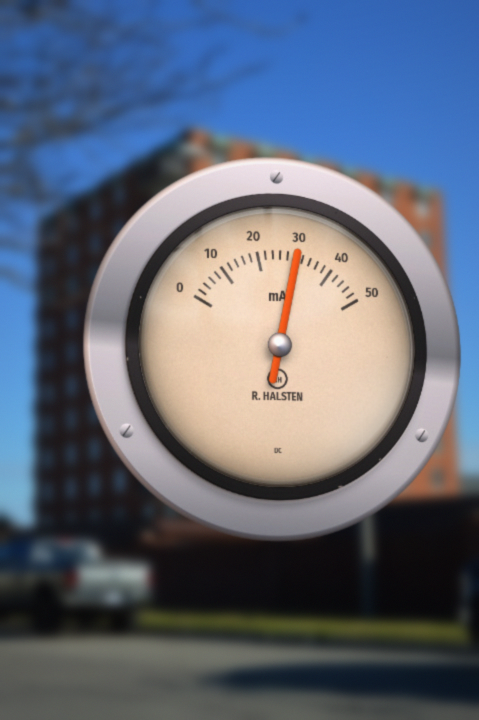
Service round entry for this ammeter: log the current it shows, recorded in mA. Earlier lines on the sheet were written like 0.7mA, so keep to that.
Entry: 30mA
